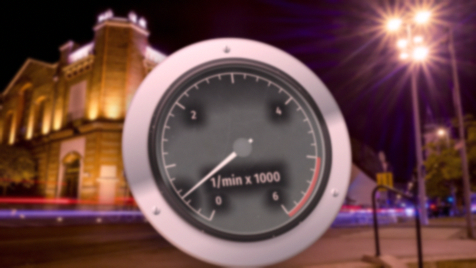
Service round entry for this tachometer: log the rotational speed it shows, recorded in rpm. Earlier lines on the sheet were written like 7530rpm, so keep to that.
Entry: 500rpm
